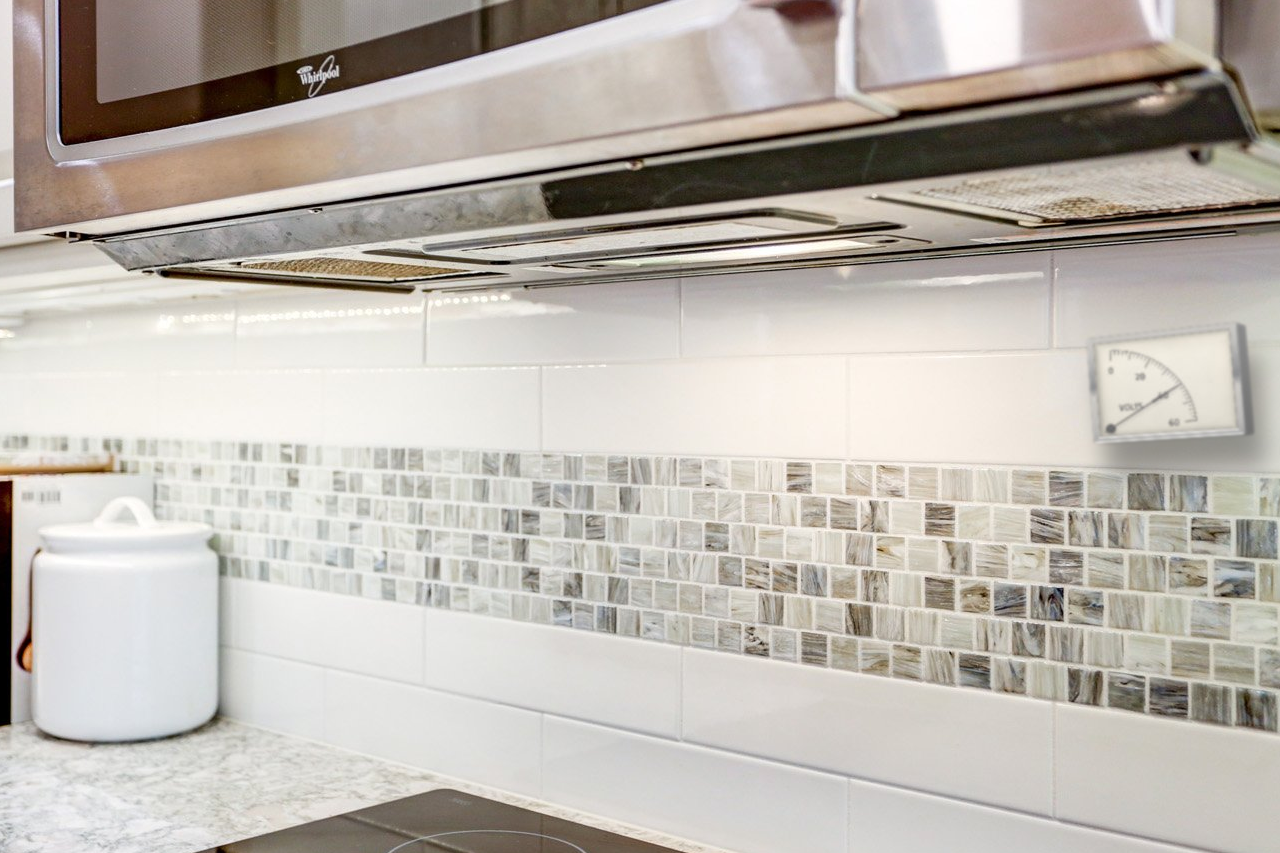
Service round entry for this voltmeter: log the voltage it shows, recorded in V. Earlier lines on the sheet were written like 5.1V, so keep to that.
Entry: 40V
